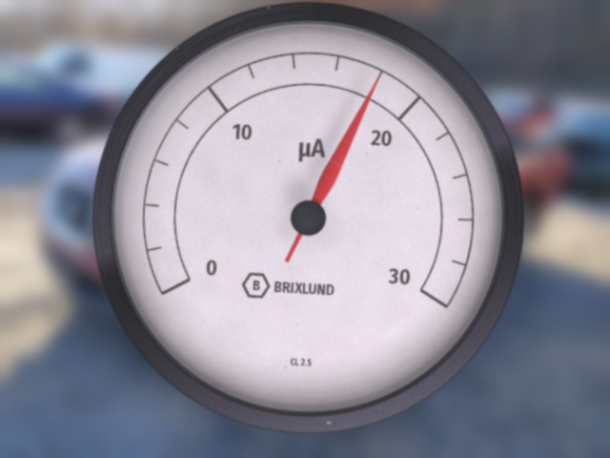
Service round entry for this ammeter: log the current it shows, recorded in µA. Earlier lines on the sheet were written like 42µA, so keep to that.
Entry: 18µA
